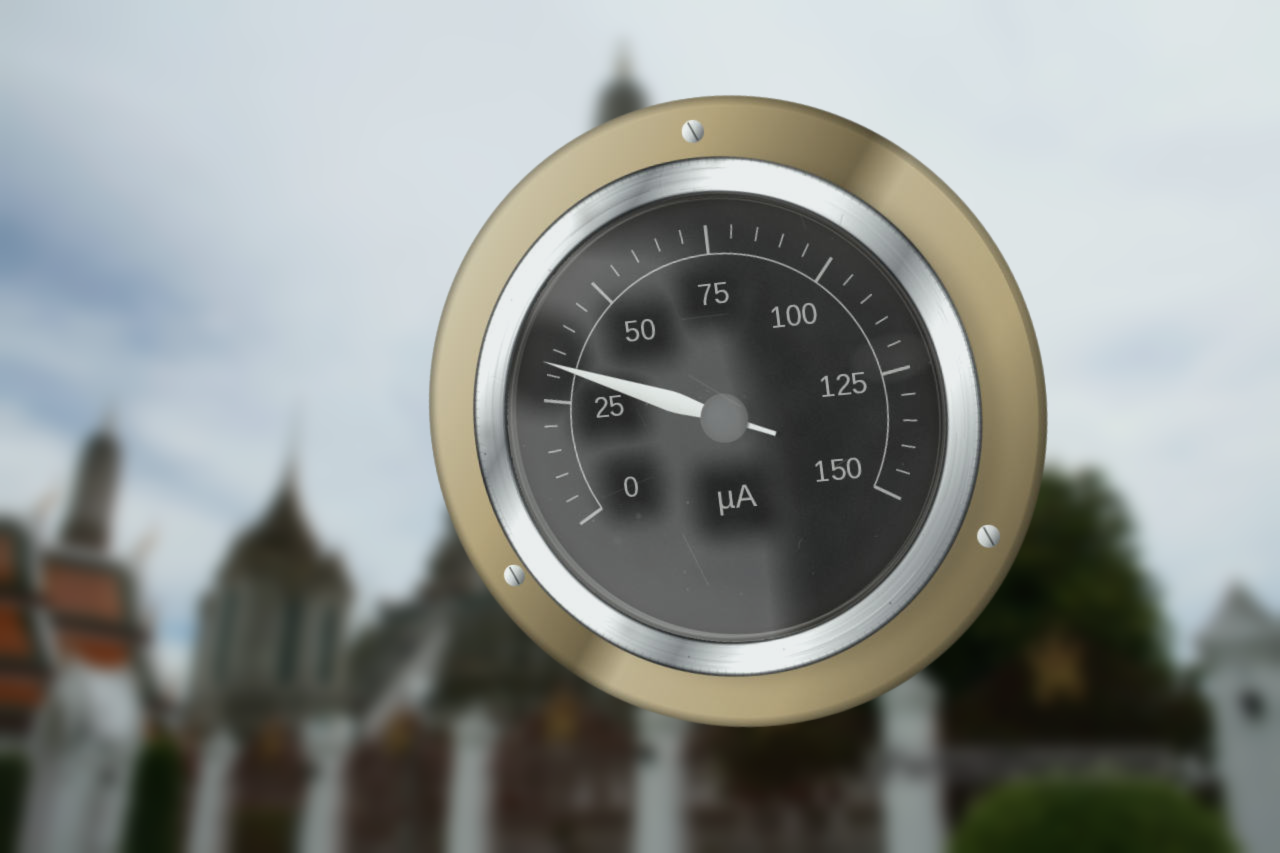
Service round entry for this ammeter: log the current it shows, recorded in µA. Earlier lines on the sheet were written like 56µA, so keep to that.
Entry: 32.5µA
